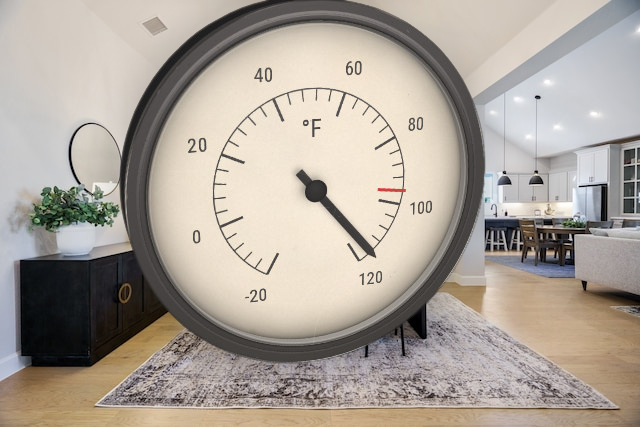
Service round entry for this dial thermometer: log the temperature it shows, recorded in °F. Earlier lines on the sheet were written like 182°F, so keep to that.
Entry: 116°F
